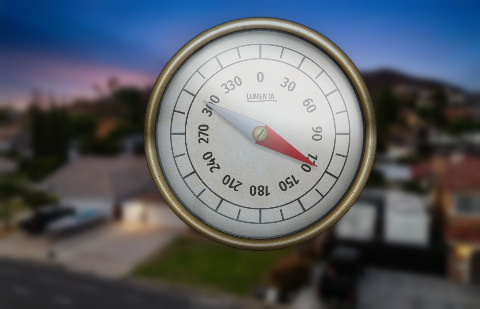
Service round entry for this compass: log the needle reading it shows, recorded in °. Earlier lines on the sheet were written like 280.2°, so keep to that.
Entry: 120°
